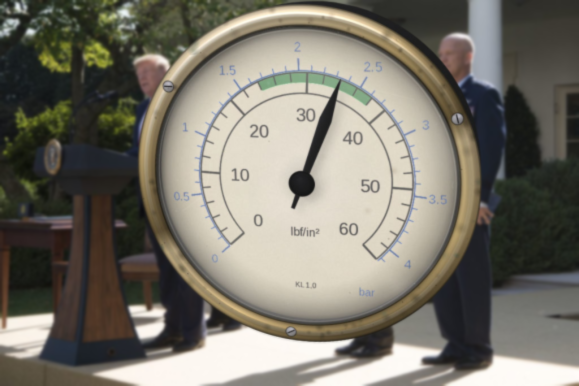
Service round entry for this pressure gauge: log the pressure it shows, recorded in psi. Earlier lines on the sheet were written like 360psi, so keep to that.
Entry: 34psi
